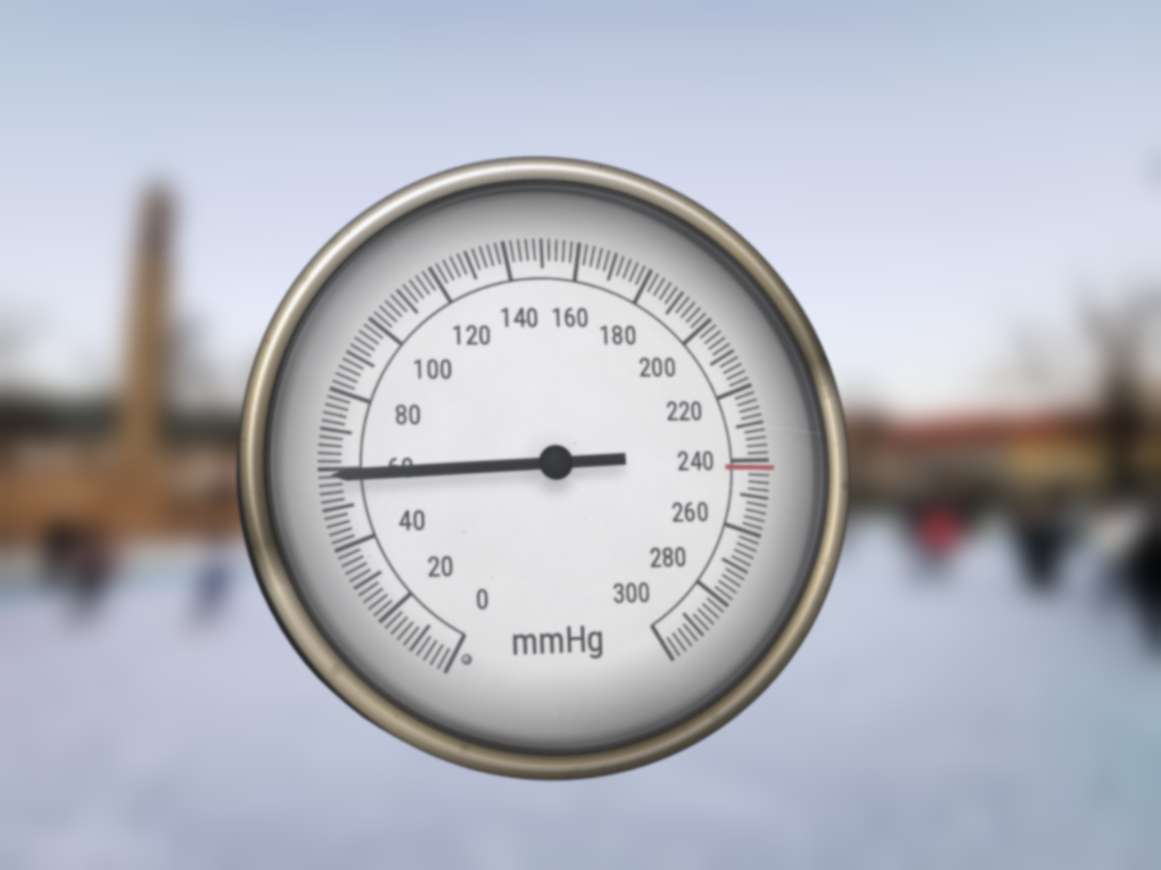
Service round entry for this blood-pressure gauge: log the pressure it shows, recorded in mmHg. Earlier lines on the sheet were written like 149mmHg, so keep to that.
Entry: 58mmHg
